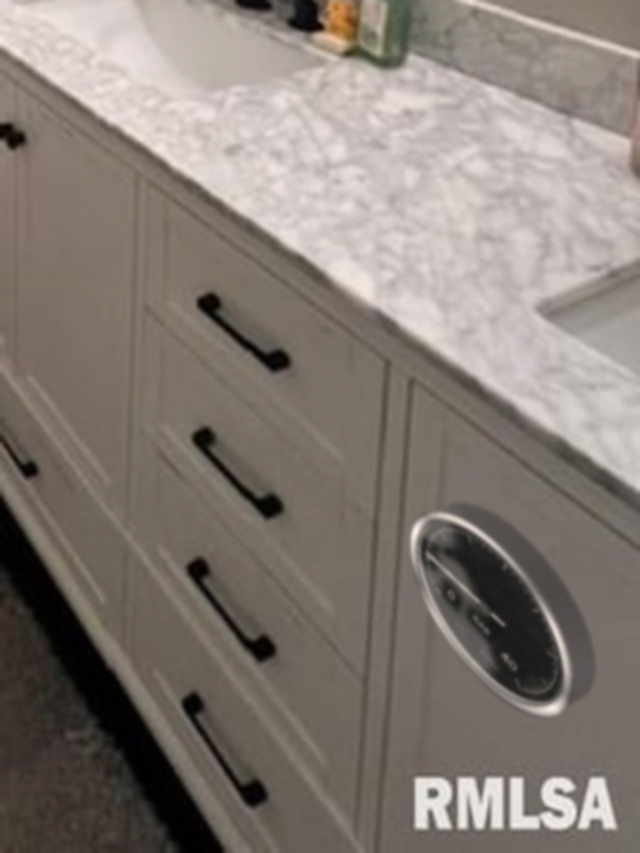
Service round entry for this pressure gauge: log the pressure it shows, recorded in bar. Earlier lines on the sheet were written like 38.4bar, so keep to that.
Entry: 5bar
